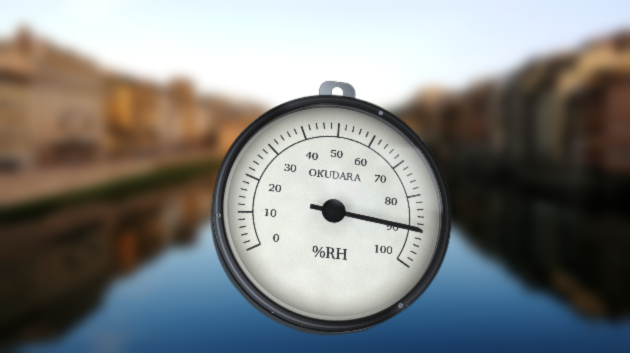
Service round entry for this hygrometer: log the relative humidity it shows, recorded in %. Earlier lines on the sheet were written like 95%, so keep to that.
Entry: 90%
